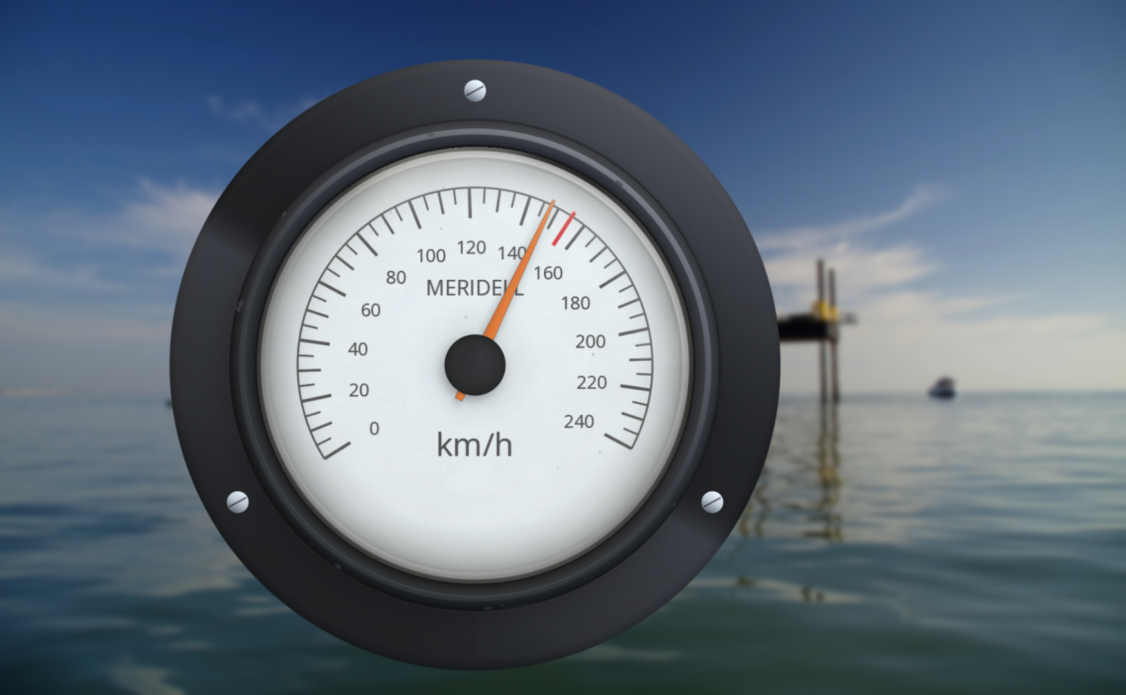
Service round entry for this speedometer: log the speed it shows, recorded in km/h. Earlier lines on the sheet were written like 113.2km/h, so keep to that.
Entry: 147.5km/h
